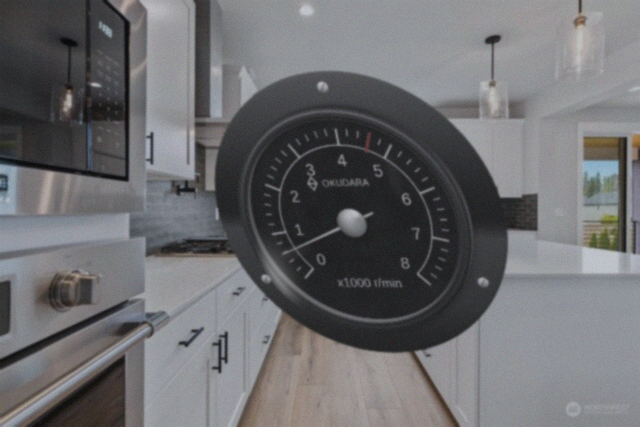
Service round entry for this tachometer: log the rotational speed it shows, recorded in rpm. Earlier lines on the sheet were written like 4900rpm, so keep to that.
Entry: 600rpm
